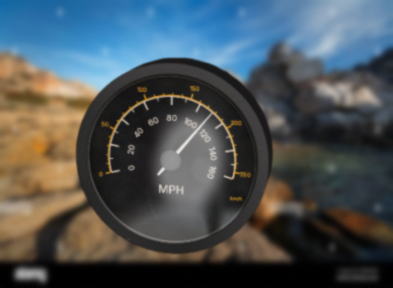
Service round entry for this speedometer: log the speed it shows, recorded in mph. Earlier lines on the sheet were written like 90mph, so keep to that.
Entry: 110mph
